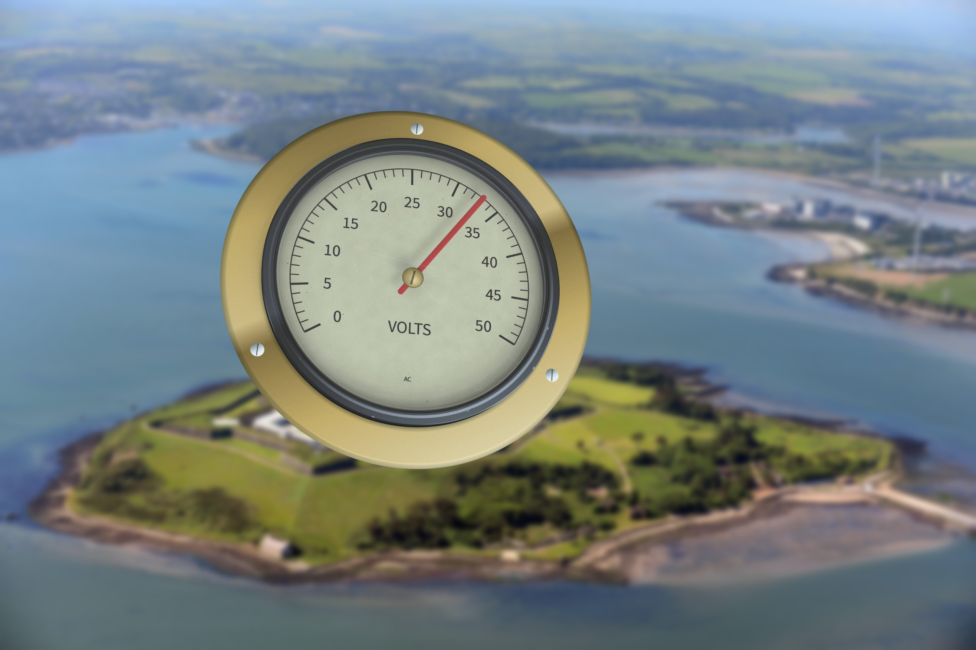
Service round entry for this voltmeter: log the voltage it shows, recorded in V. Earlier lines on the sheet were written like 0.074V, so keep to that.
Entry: 33V
